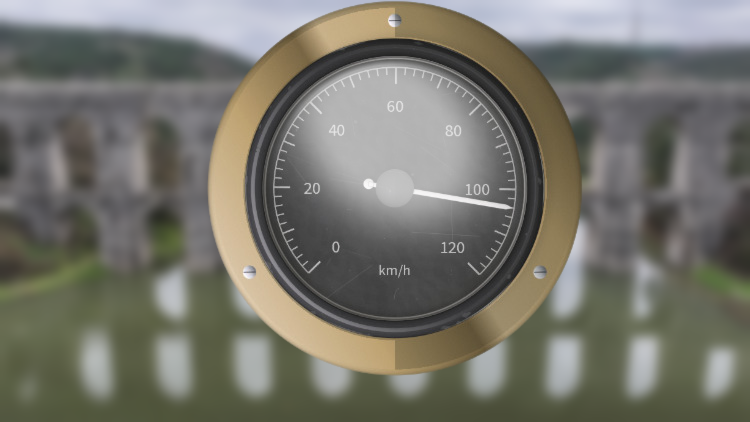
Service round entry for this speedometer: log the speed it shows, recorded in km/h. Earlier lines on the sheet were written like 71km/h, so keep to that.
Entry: 104km/h
